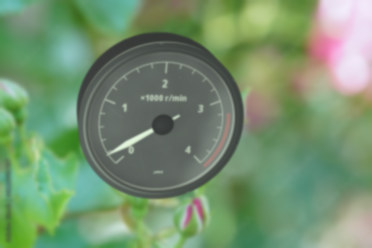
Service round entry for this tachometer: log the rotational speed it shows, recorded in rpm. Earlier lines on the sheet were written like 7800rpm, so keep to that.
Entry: 200rpm
